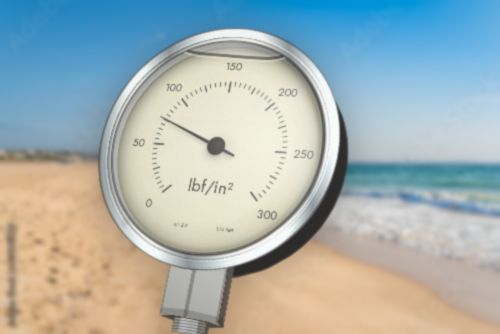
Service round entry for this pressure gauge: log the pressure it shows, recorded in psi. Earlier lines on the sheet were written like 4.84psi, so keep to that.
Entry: 75psi
